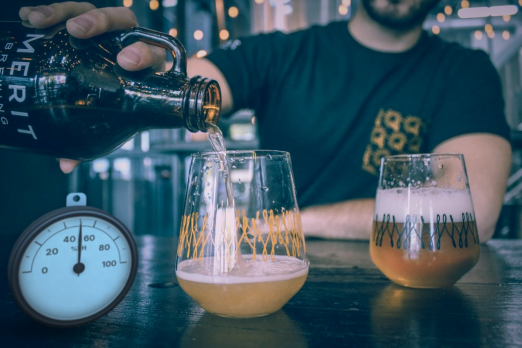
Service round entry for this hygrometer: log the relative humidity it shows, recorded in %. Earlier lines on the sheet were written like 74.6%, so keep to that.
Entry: 50%
